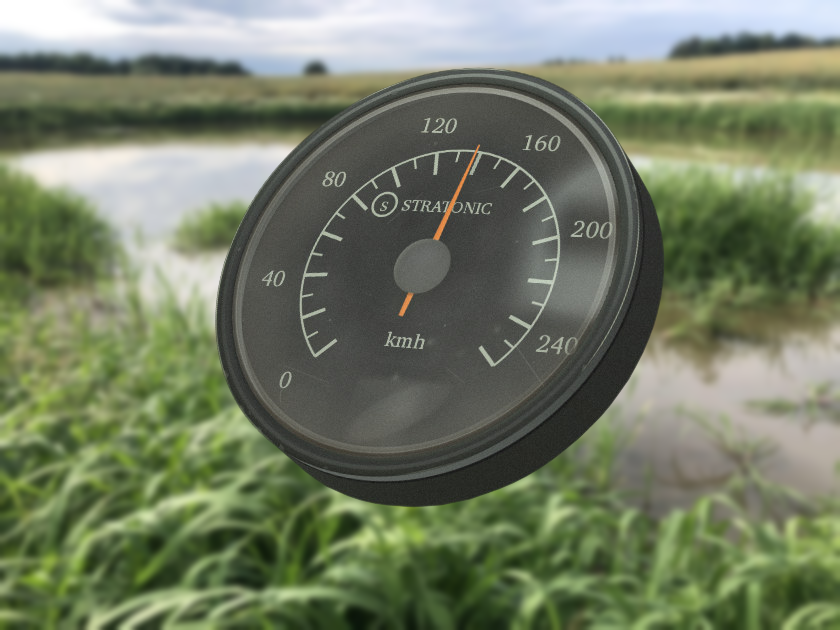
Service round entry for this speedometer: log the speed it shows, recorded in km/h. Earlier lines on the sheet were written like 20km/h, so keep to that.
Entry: 140km/h
